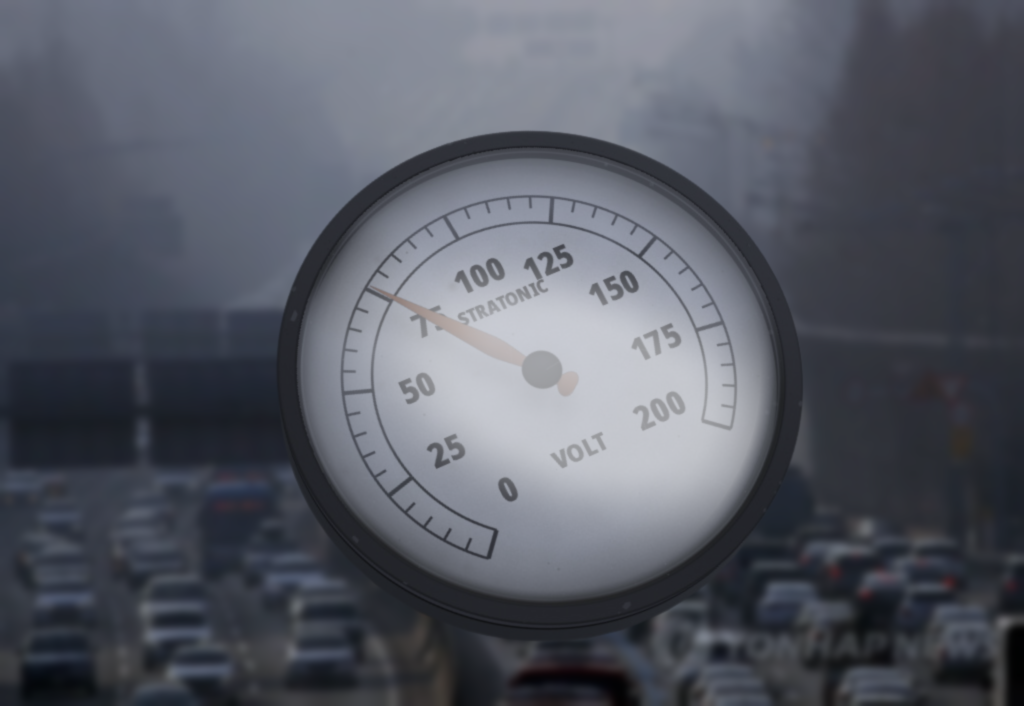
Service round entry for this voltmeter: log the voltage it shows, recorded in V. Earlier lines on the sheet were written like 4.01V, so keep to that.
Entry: 75V
